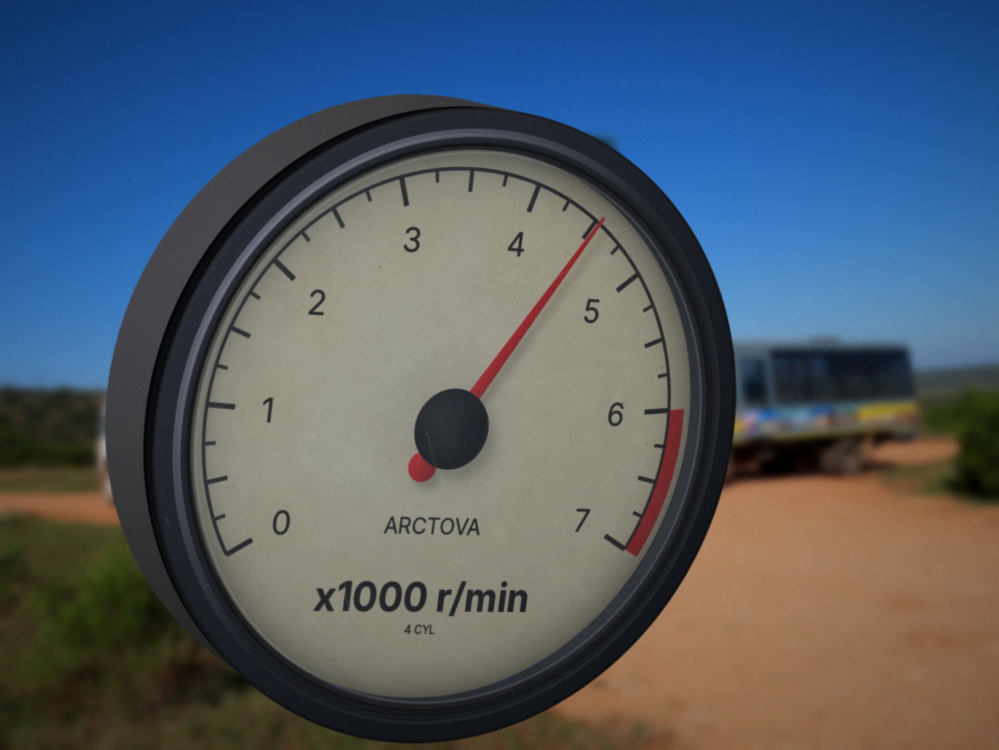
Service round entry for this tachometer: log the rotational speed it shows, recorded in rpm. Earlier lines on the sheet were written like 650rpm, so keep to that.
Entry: 4500rpm
